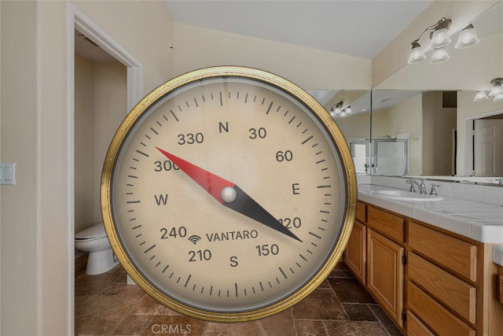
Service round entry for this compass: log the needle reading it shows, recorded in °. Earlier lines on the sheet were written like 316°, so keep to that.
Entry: 307.5°
